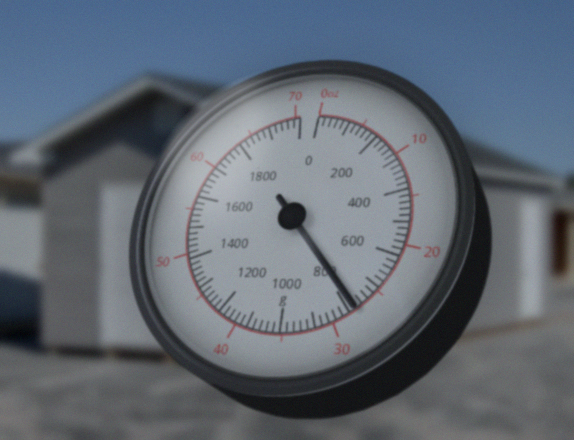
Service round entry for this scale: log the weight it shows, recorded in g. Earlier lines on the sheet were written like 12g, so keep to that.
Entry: 780g
